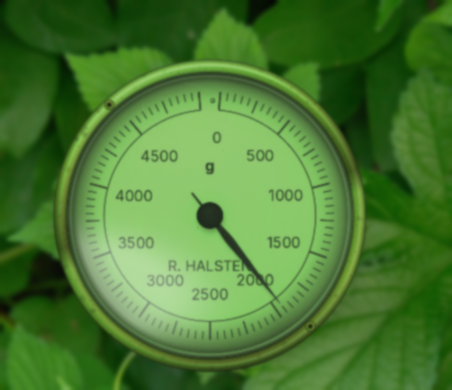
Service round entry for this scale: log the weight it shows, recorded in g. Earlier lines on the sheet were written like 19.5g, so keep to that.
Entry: 1950g
